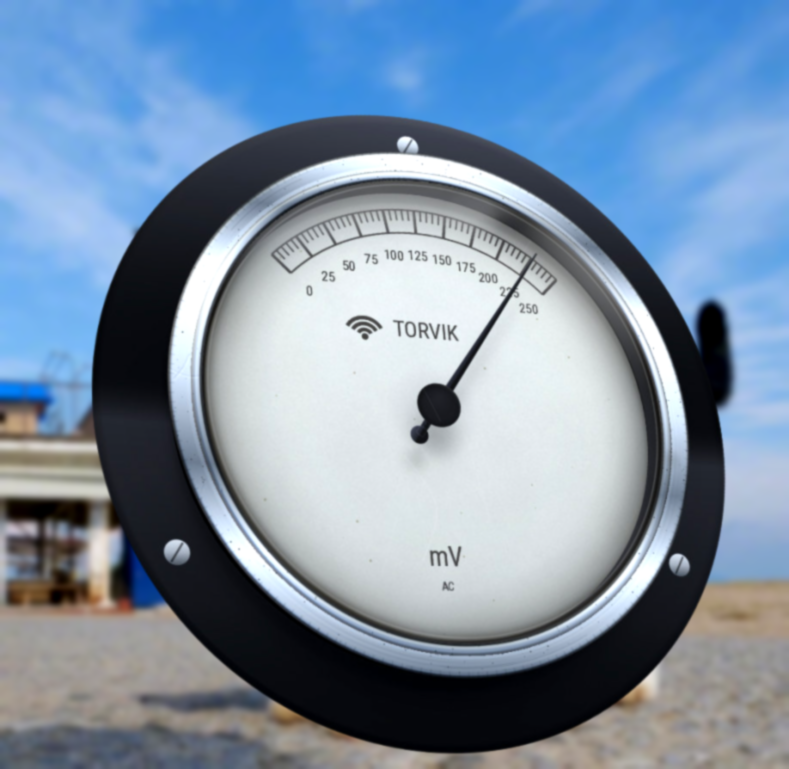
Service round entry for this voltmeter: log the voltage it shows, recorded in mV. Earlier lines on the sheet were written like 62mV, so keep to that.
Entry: 225mV
